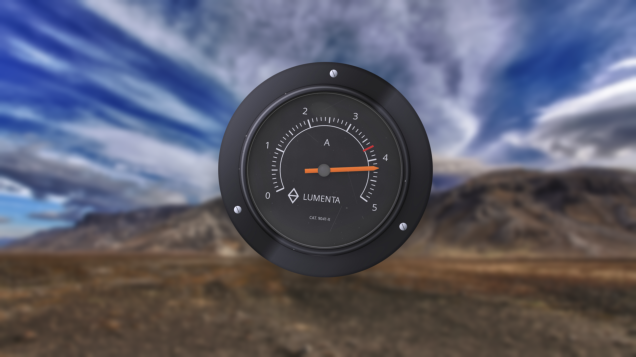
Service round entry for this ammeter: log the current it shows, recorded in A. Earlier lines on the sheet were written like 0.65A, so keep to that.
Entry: 4.2A
